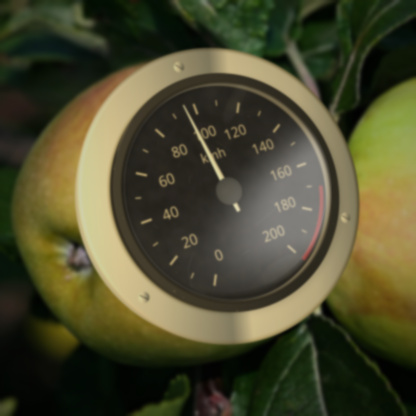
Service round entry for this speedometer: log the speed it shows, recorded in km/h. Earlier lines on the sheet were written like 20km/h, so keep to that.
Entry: 95km/h
